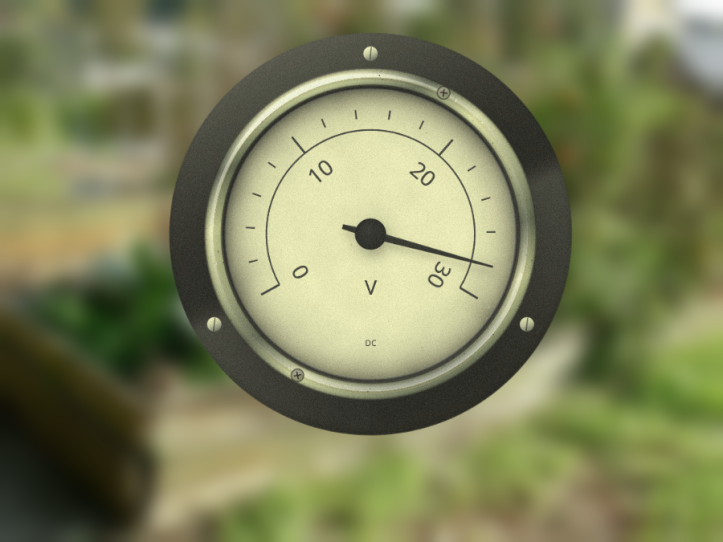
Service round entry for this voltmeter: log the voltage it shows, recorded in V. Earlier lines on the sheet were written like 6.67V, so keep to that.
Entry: 28V
